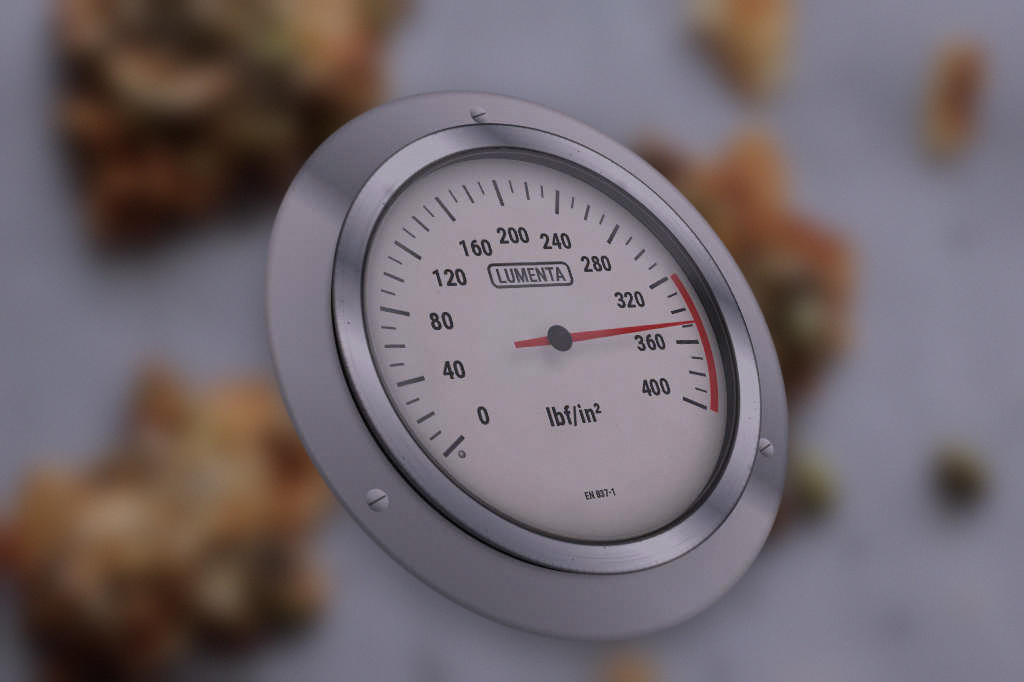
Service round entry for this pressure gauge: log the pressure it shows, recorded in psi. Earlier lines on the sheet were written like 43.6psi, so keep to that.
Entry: 350psi
